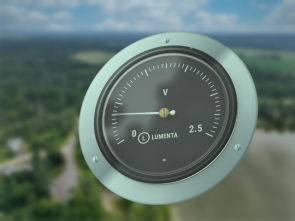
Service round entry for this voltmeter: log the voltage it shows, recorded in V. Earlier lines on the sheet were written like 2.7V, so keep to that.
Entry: 0.35V
